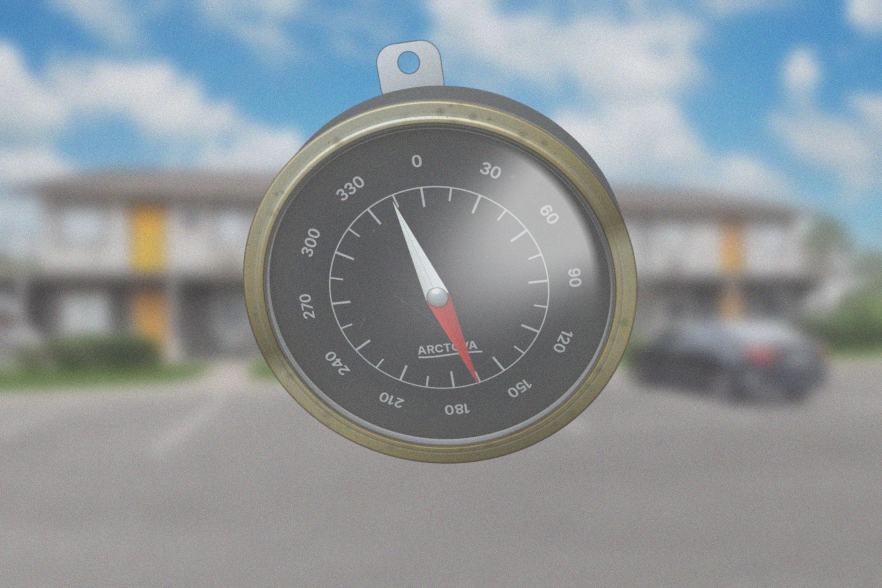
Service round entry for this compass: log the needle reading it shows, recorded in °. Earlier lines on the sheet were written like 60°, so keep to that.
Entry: 165°
